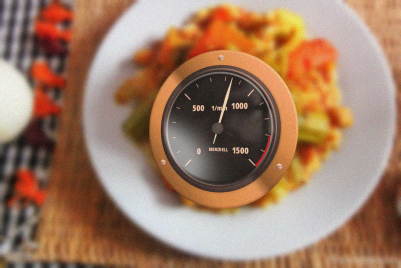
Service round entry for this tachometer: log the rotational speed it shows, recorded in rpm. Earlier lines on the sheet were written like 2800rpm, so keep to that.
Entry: 850rpm
